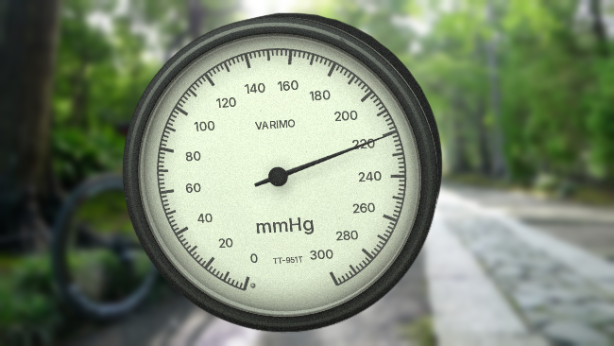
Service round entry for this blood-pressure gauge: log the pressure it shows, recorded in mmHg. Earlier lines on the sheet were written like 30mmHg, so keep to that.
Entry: 220mmHg
